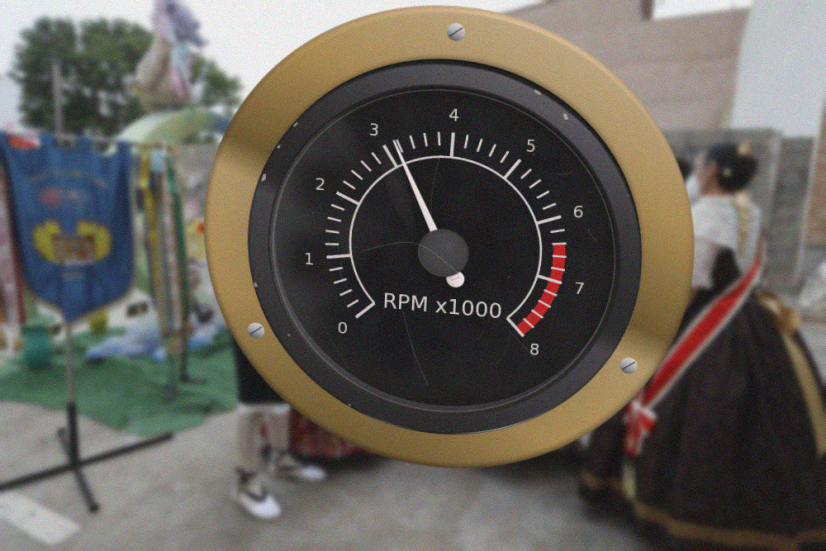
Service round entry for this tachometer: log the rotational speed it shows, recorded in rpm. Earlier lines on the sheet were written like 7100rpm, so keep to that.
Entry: 3200rpm
